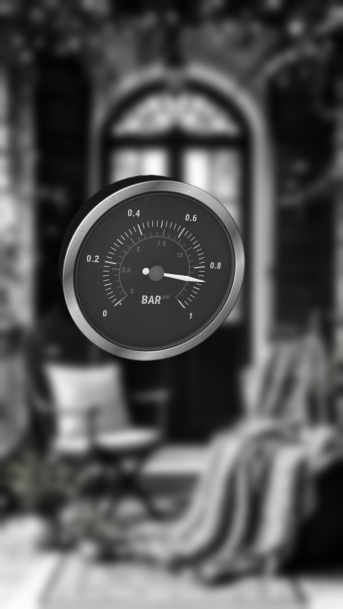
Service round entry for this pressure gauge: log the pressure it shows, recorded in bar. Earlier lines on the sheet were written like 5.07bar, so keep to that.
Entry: 0.86bar
